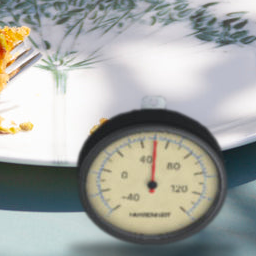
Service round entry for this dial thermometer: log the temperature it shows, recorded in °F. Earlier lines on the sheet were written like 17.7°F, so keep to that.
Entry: 50°F
